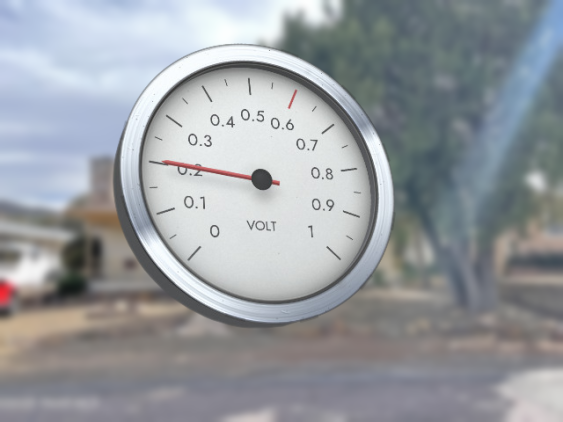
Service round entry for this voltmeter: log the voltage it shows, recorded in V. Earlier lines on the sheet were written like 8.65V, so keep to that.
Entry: 0.2V
